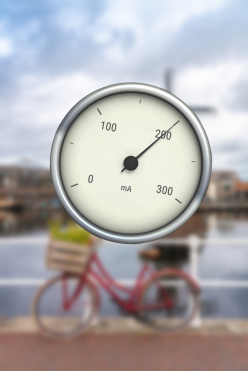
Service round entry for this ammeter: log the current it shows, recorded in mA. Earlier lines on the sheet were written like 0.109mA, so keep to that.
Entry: 200mA
